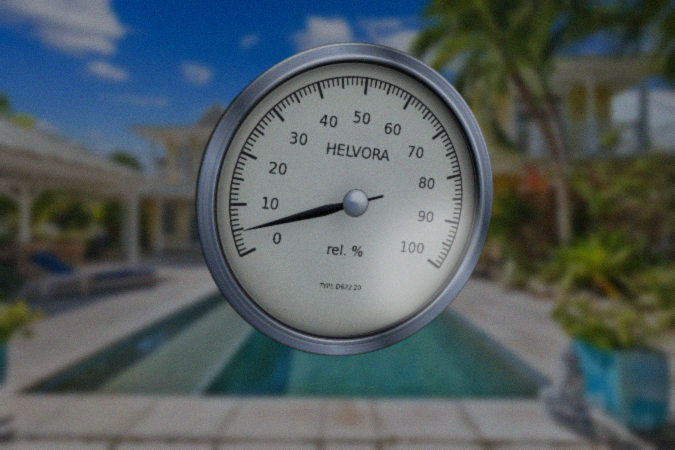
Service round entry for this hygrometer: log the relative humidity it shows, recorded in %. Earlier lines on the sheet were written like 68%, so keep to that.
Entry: 5%
